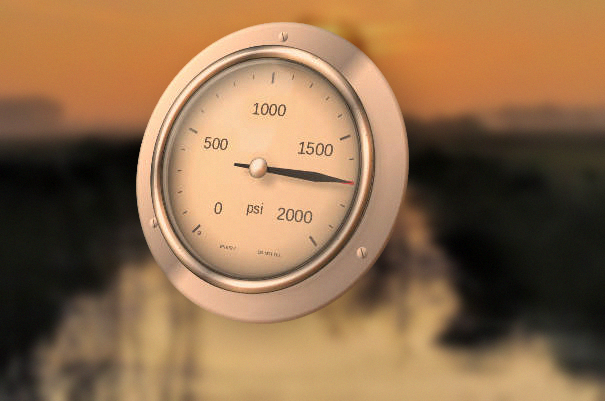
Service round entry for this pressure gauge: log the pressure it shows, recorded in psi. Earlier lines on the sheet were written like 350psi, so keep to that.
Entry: 1700psi
